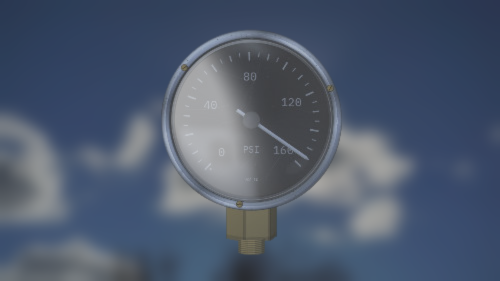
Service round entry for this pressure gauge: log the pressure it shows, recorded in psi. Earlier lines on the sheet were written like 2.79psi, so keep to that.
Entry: 155psi
